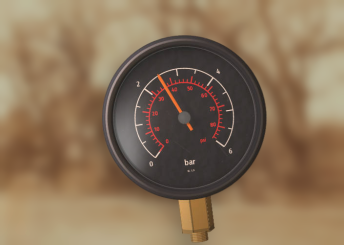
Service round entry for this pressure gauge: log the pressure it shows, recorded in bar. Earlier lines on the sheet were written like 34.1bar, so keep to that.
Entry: 2.5bar
